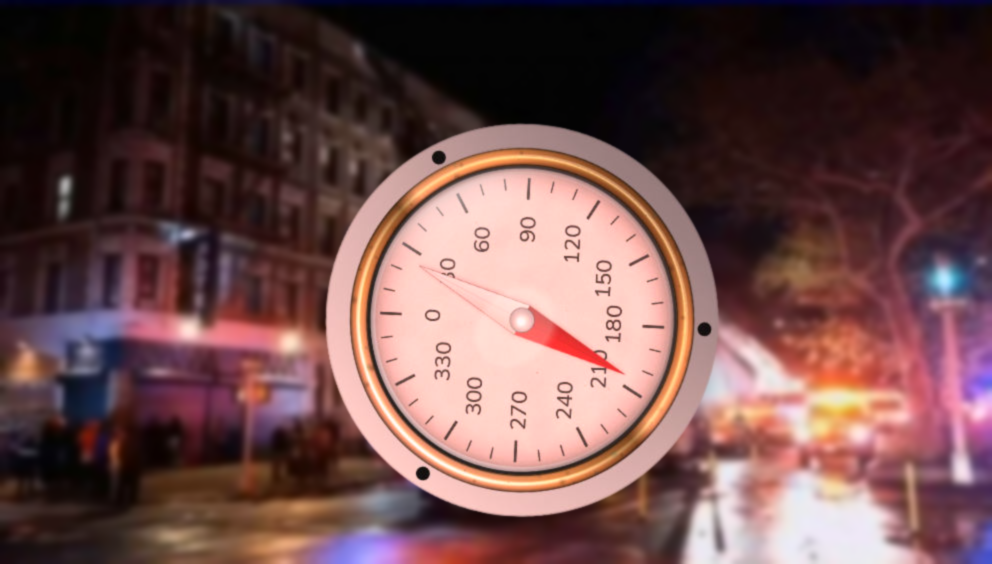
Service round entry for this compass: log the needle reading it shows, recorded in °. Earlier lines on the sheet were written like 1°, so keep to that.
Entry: 205°
